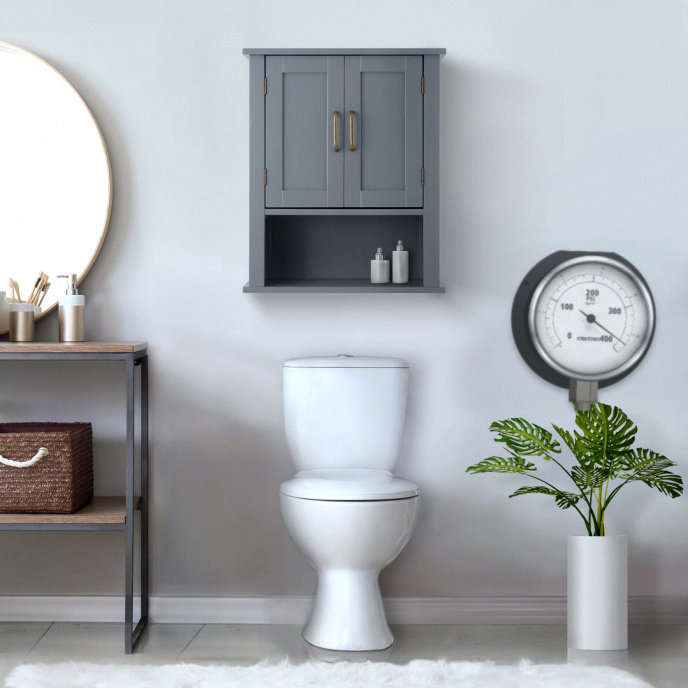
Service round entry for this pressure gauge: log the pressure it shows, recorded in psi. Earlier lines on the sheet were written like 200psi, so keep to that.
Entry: 380psi
